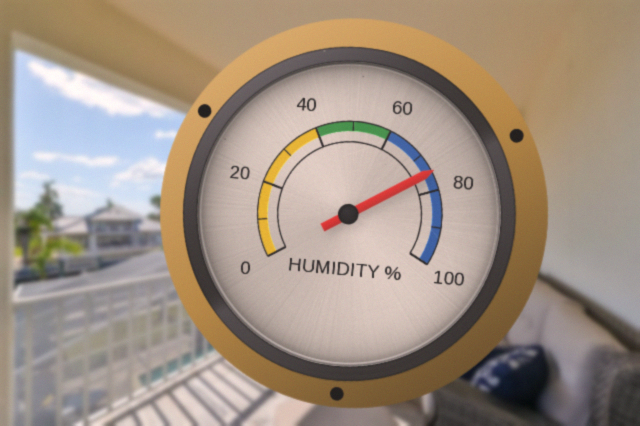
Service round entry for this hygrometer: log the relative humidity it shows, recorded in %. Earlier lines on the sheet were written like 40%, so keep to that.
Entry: 75%
